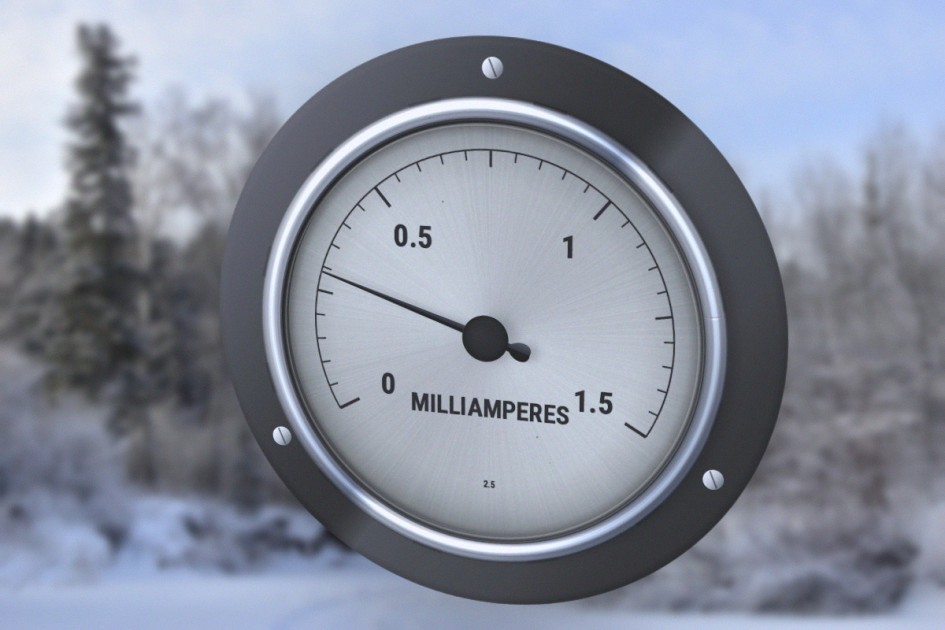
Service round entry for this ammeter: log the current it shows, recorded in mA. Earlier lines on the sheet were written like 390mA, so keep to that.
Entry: 0.3mA
